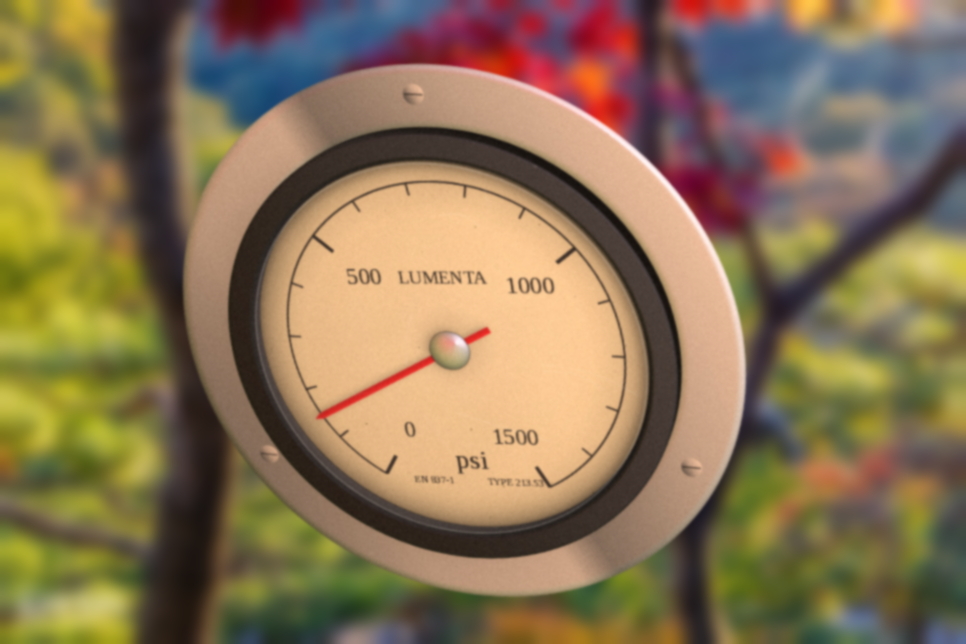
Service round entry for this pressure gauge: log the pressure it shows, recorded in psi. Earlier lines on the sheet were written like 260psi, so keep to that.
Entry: 150psi
